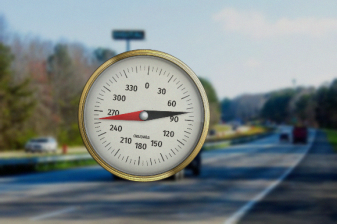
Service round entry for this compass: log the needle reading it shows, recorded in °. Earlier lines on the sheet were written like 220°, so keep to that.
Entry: 260°
